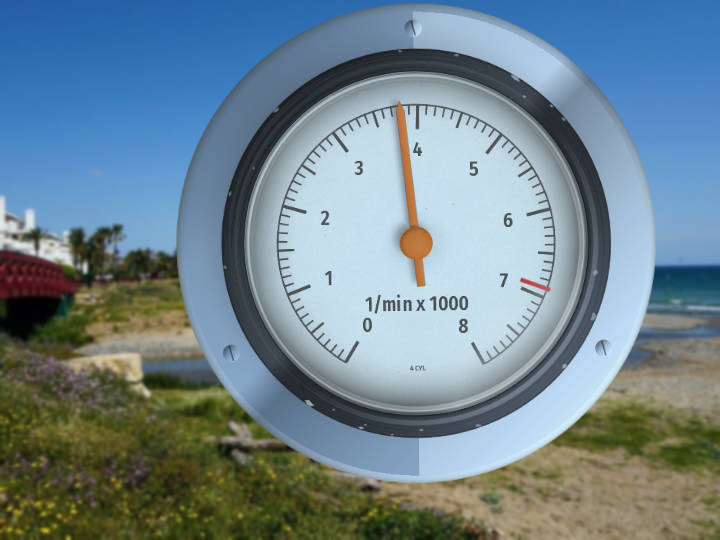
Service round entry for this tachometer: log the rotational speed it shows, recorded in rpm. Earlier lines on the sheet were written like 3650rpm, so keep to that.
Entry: 3800rpm
